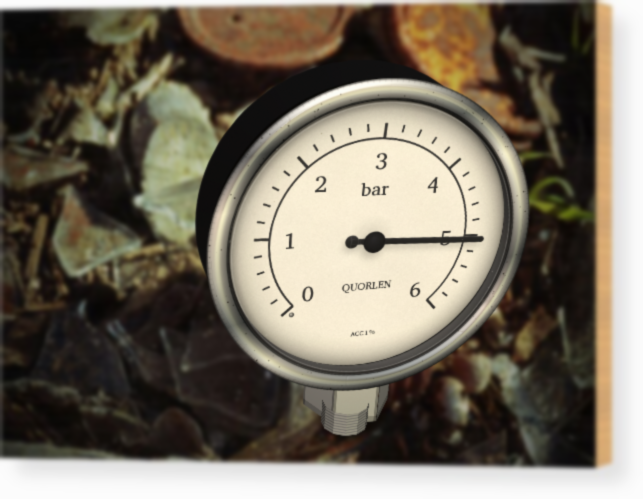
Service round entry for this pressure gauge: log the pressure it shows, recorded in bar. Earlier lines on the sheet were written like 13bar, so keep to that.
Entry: 5bar
